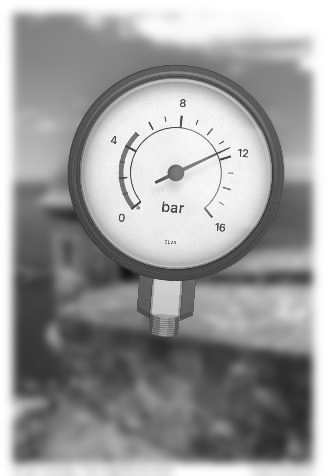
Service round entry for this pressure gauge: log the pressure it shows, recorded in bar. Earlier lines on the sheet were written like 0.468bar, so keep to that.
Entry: 11.5bar
